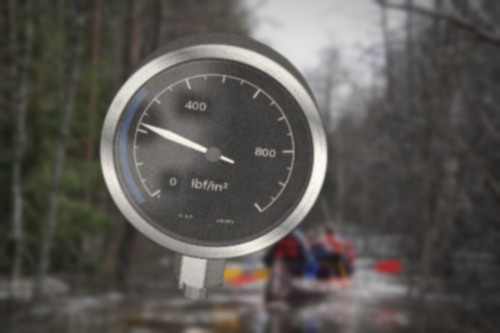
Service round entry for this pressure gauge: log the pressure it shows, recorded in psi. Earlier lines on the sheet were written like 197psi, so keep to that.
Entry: 225psi
